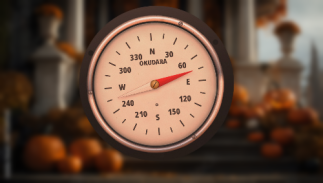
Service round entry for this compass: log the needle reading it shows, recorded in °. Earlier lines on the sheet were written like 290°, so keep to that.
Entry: 75°
